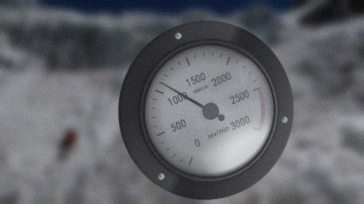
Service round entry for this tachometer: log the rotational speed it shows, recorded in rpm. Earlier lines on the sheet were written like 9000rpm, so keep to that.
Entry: 1100rpm
